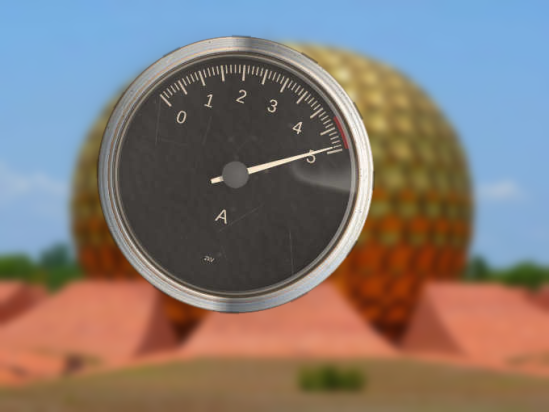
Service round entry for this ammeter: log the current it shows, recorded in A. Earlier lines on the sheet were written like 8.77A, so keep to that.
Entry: 4.9A
